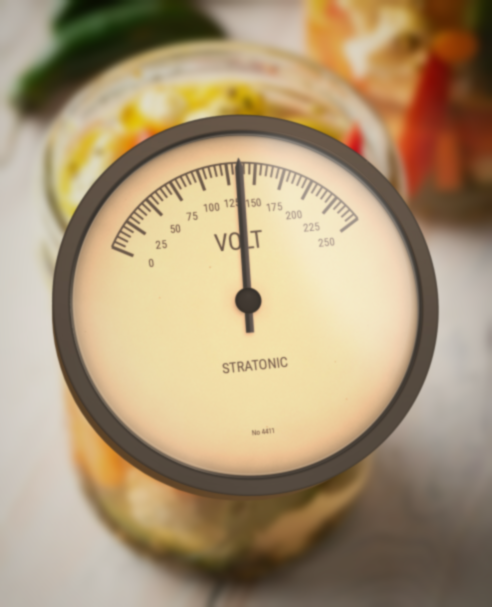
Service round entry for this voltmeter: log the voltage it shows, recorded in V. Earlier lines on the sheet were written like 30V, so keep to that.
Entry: 135V
